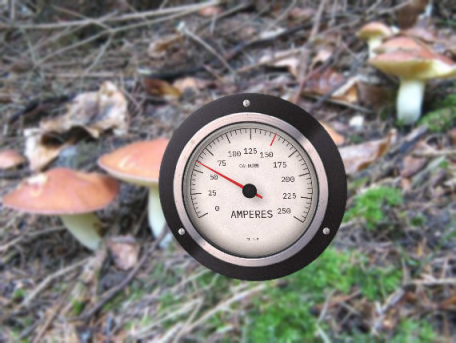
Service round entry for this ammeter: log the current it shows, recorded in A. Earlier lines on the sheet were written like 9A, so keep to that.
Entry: 60A
